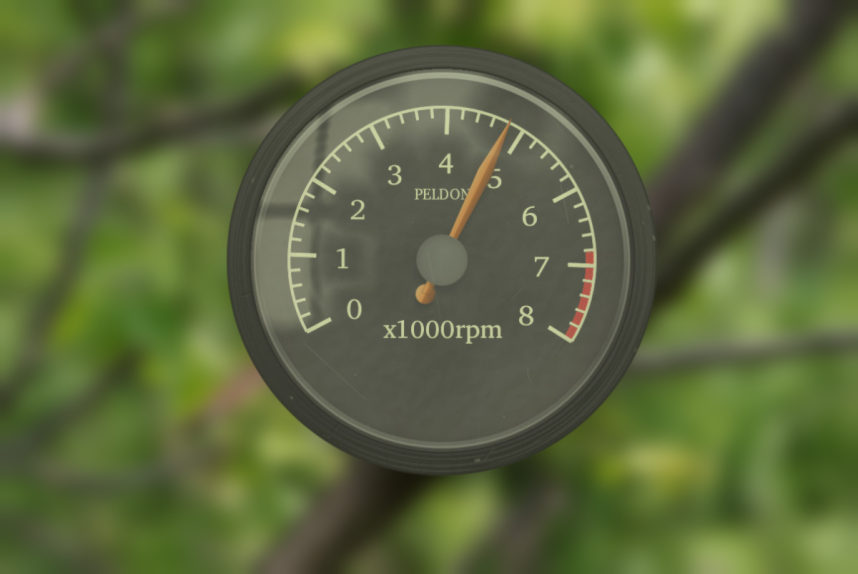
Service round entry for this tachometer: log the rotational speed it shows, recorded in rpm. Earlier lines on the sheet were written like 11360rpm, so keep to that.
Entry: 4800rpm
